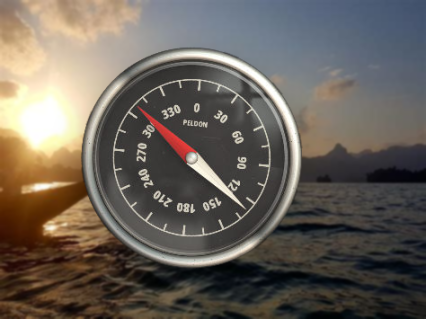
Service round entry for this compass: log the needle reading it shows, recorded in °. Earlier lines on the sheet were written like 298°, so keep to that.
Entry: 307.5°
